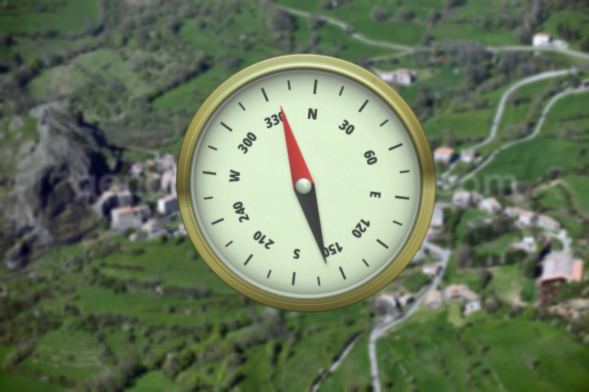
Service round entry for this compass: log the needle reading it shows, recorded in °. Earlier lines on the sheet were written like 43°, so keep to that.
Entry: 337.5°
